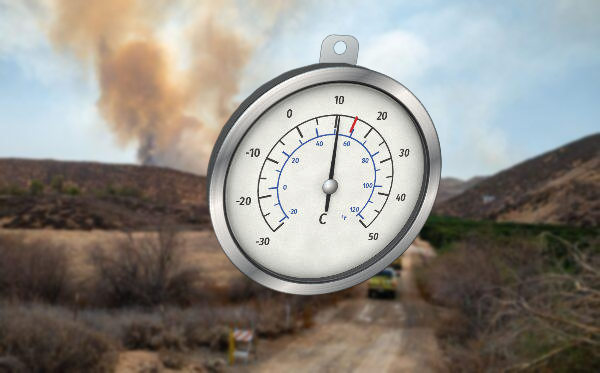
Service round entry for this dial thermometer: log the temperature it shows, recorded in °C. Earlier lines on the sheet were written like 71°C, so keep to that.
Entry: 10°C
